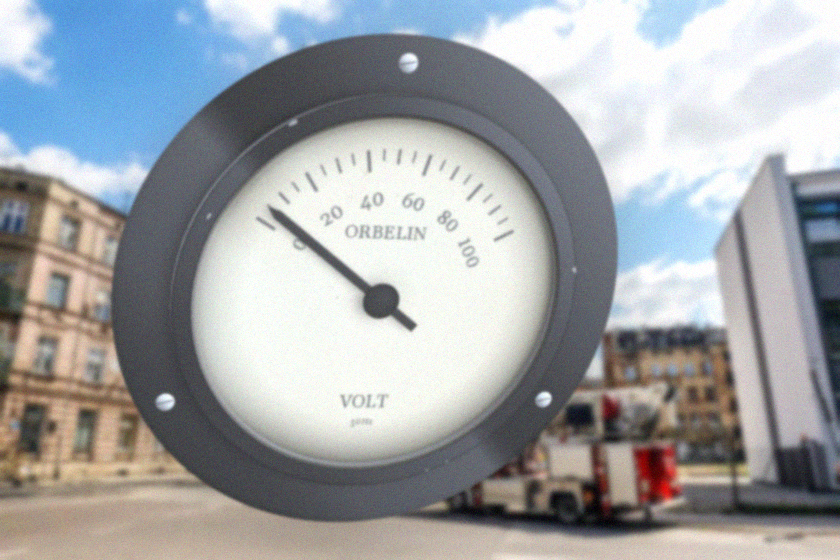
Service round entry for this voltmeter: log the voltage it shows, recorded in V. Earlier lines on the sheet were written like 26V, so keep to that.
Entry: 5V
